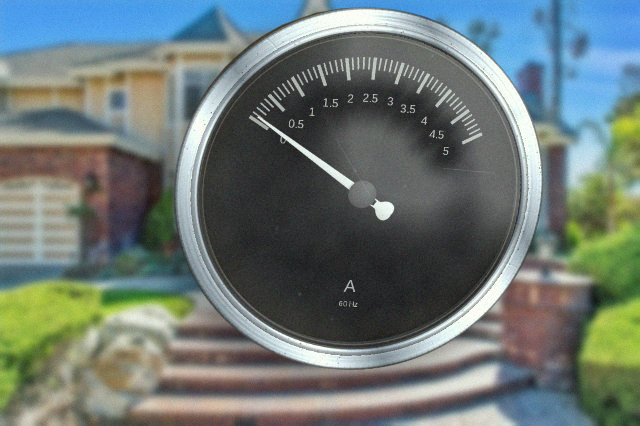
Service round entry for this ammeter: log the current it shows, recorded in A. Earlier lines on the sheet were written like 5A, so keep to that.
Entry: 0.1A
